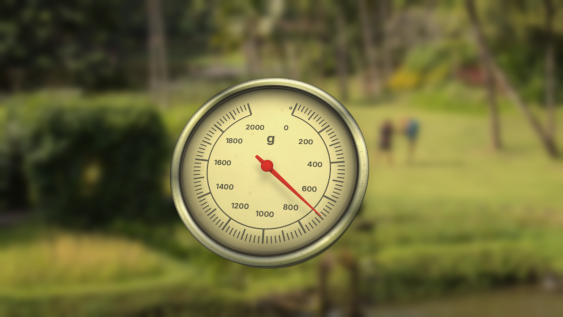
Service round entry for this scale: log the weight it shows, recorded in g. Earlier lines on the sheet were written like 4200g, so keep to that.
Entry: 700g
